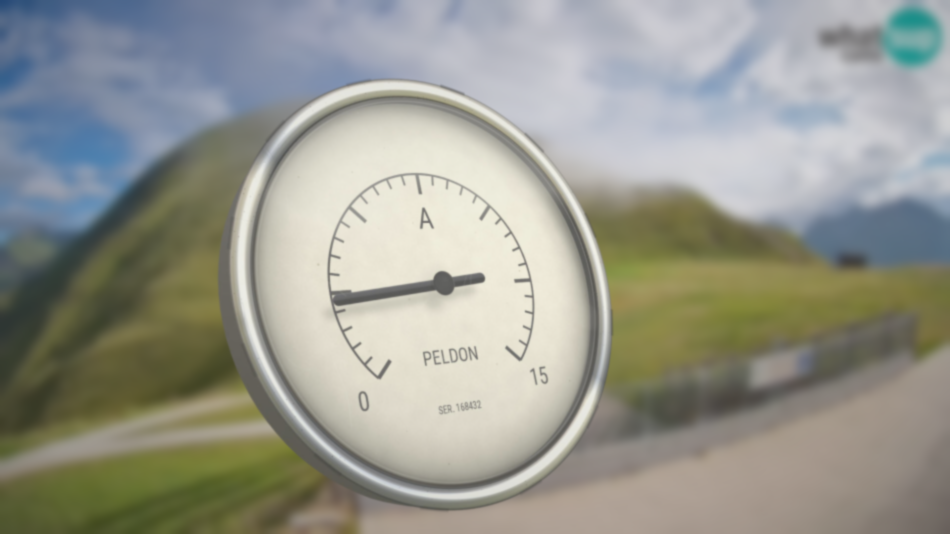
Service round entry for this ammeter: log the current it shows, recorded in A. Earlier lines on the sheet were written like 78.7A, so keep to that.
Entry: 2.25A
